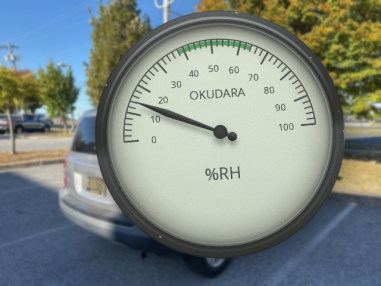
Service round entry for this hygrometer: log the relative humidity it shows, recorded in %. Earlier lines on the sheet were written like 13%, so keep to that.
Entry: 14%
